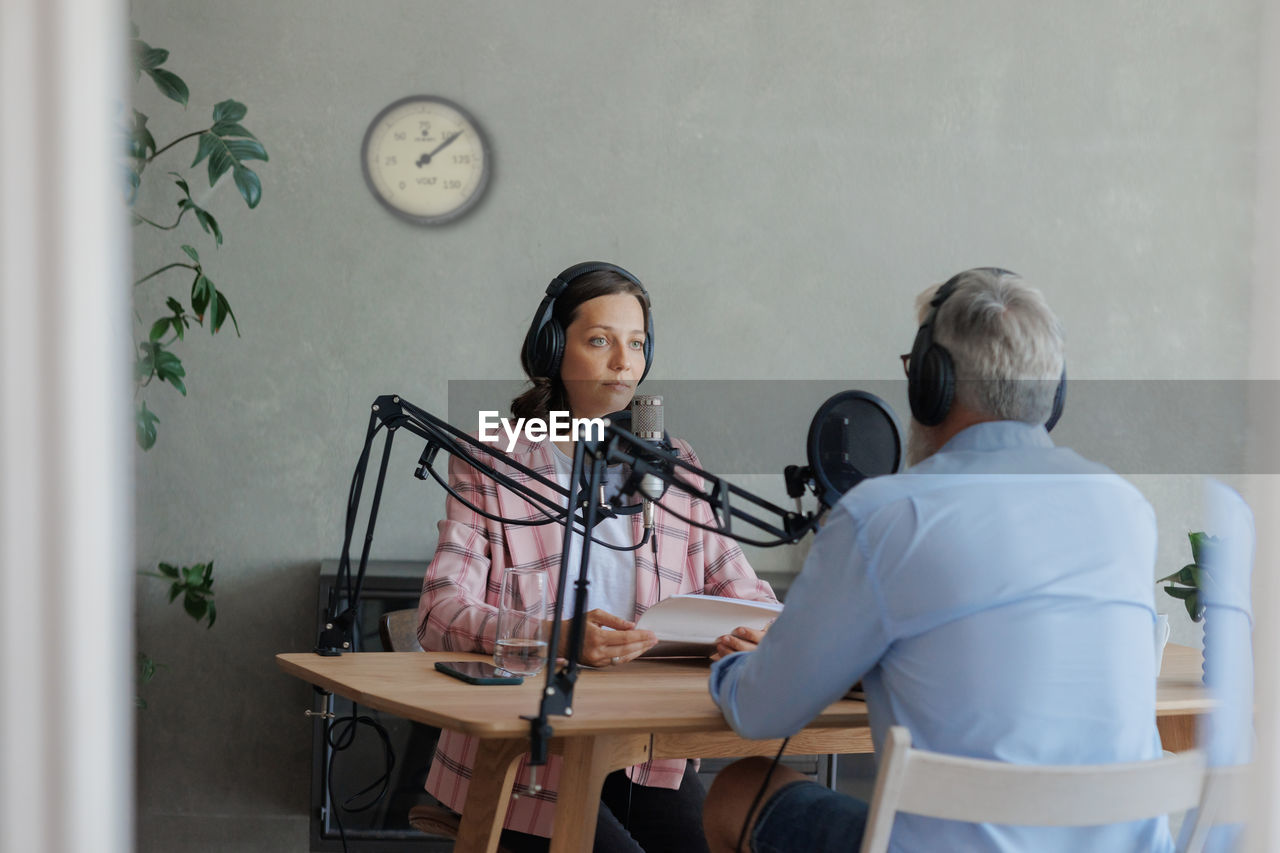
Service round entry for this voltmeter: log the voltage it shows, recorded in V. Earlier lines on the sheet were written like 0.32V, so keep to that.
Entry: 105V
